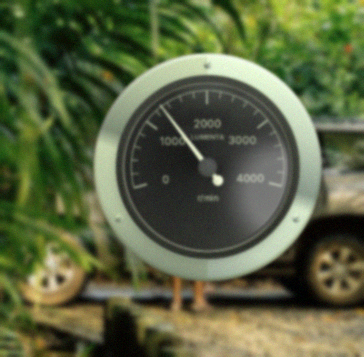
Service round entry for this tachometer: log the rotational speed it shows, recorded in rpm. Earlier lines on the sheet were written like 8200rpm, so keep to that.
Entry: 1300rpm
